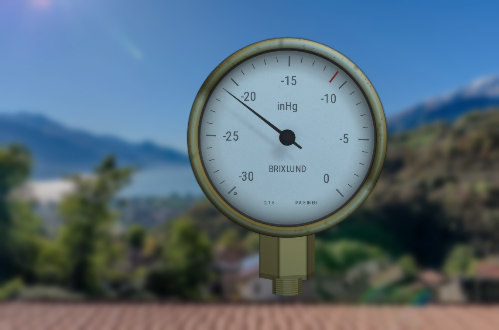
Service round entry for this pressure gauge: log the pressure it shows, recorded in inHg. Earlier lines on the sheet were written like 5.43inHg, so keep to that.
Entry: -21inHg
